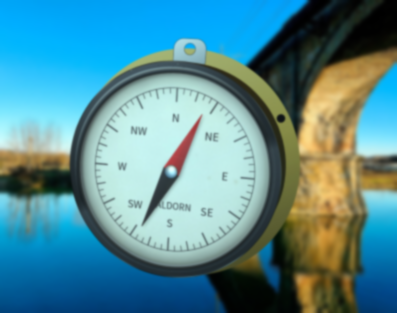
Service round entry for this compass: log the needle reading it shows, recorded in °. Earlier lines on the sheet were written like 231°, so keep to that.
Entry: 25°
